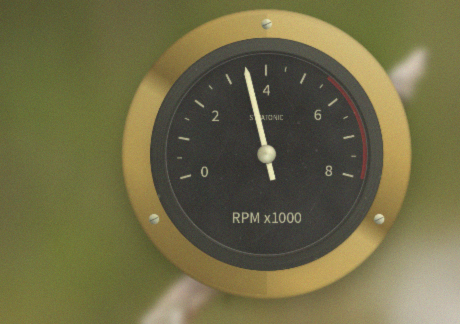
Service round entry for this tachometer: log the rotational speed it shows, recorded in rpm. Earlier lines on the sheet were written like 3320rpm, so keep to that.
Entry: 3500rpm
